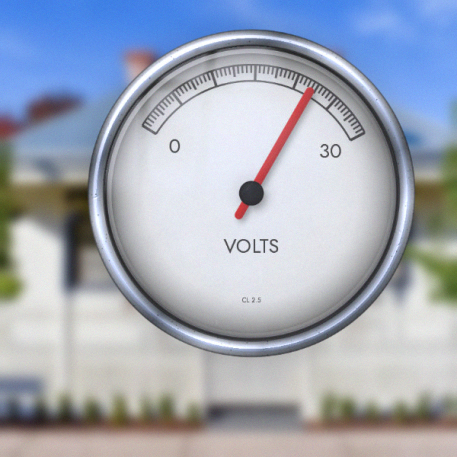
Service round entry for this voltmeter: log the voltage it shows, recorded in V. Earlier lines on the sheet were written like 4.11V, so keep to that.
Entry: 22V
